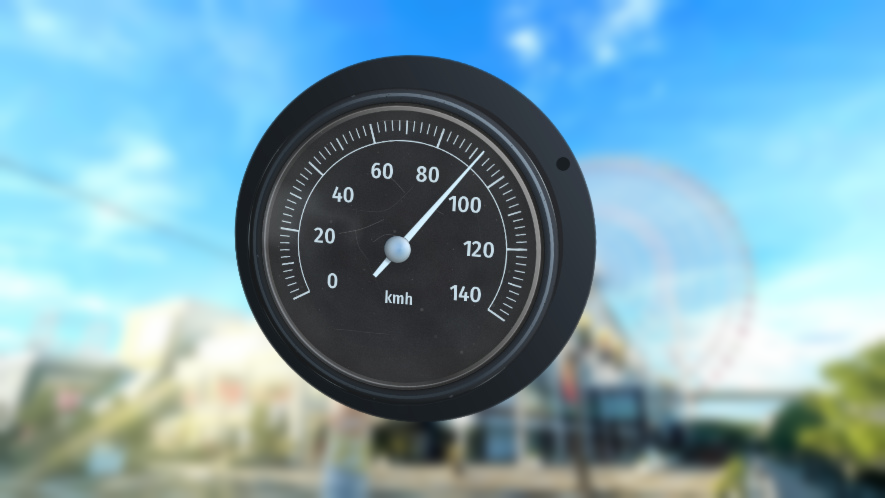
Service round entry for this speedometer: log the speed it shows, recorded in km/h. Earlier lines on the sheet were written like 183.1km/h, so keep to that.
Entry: 92km/h
